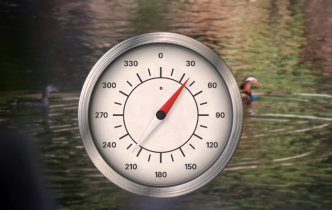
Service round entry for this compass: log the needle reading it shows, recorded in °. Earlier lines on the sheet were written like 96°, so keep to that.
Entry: 37.5°
